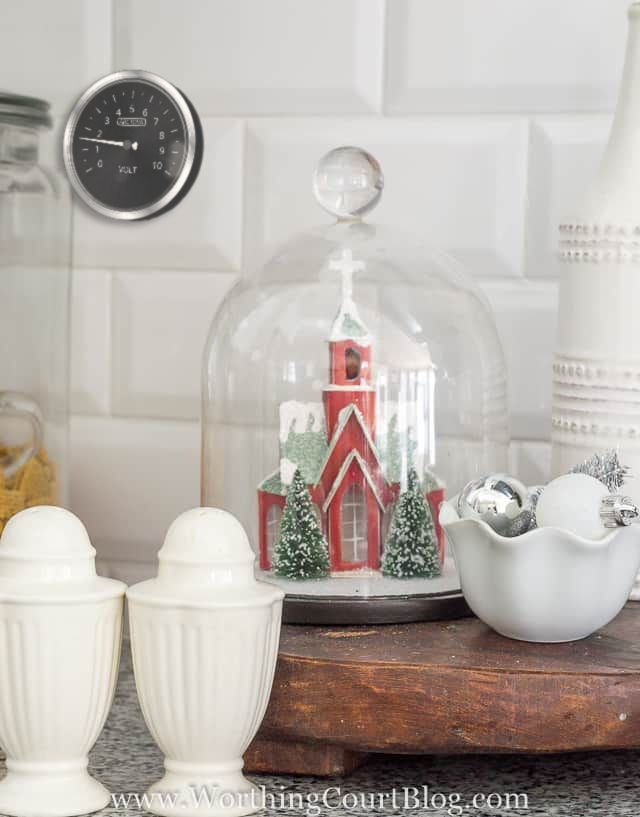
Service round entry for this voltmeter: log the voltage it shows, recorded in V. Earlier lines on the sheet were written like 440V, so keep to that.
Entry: 1.5V
